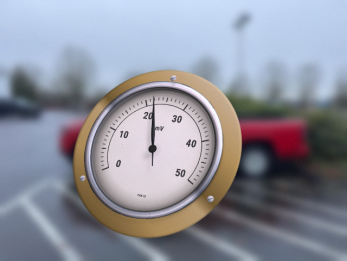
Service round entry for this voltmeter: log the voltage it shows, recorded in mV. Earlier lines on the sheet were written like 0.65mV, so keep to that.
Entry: 22mV
